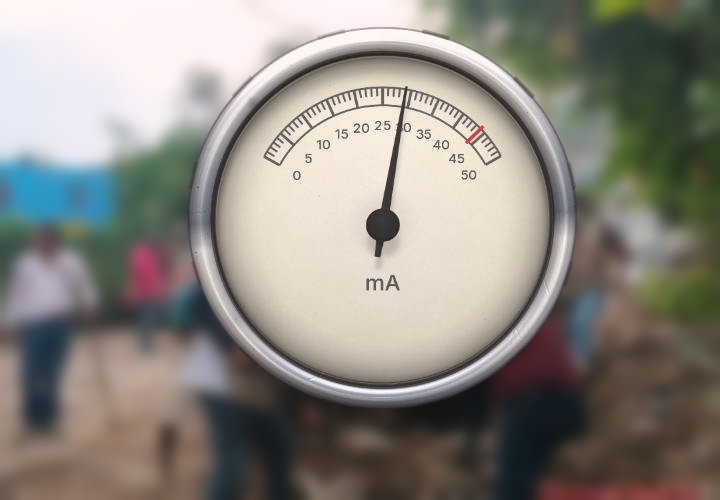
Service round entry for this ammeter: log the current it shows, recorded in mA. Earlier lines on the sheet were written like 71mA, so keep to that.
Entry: 29mA
